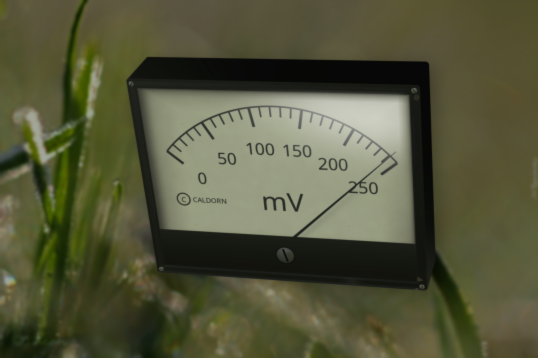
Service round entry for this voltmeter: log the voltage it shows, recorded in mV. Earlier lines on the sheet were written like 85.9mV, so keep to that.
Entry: 240mV
